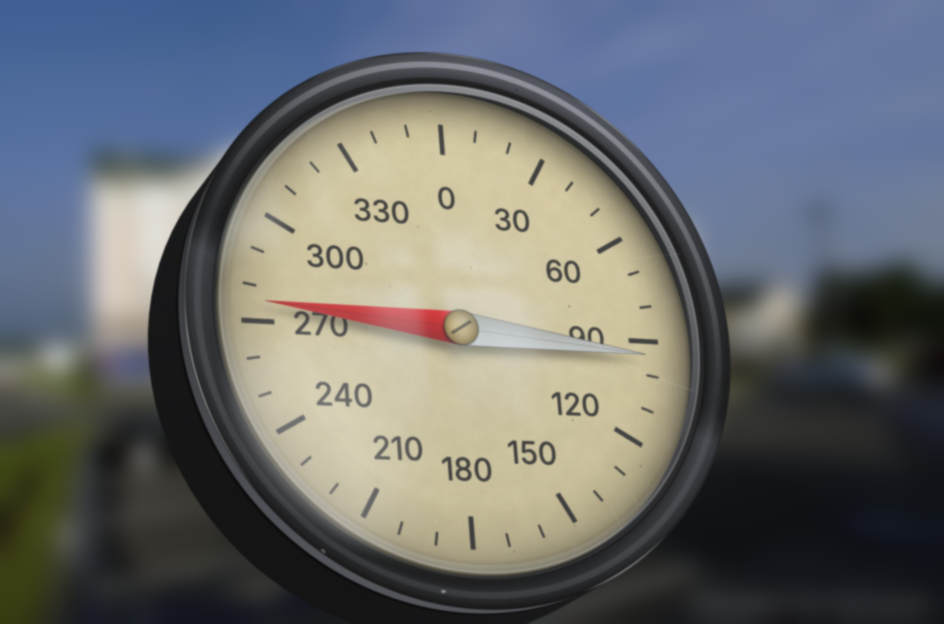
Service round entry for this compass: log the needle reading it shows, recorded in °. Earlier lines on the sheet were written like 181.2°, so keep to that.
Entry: 275°
